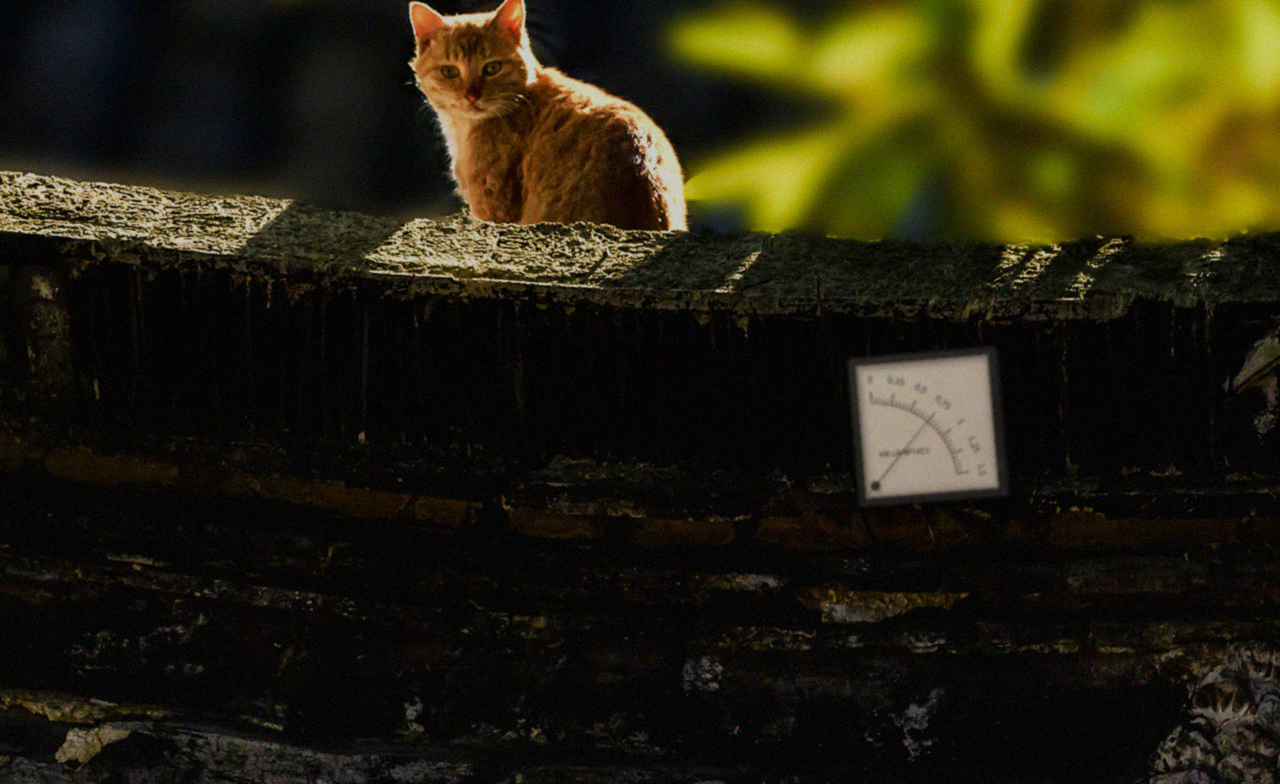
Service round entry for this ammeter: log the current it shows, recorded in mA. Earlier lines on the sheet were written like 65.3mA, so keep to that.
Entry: 0.75mA
